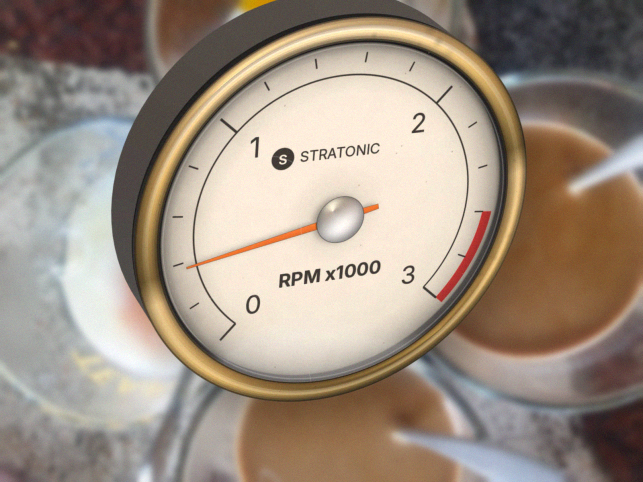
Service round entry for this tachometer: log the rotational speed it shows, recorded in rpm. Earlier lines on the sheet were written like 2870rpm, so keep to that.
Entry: 400rpm
